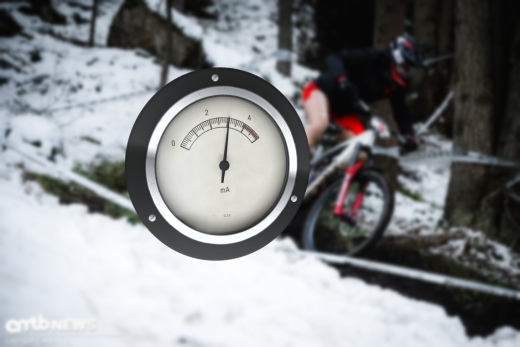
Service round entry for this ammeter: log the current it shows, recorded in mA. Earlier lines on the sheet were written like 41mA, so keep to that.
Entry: 3mA
